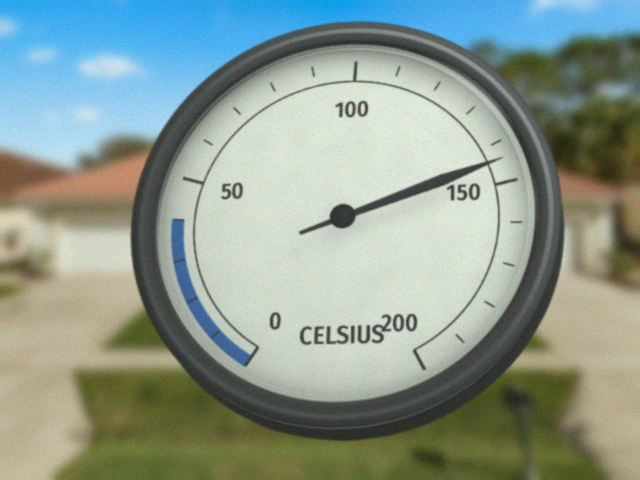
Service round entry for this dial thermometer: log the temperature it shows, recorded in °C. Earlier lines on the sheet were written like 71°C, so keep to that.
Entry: 145°C
